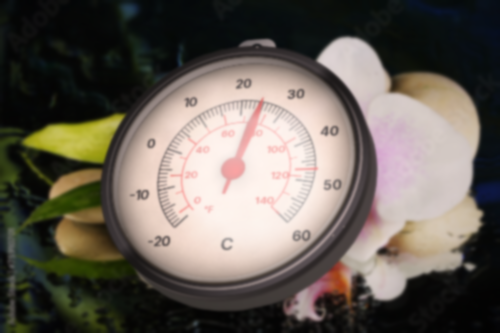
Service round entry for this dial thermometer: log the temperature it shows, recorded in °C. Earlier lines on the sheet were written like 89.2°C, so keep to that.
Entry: 25°C
